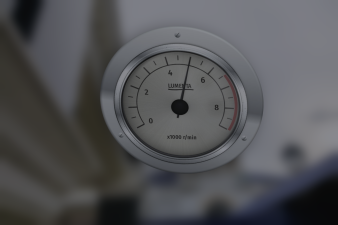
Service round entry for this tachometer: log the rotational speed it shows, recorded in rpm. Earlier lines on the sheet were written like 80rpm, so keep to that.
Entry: 5000rpm
